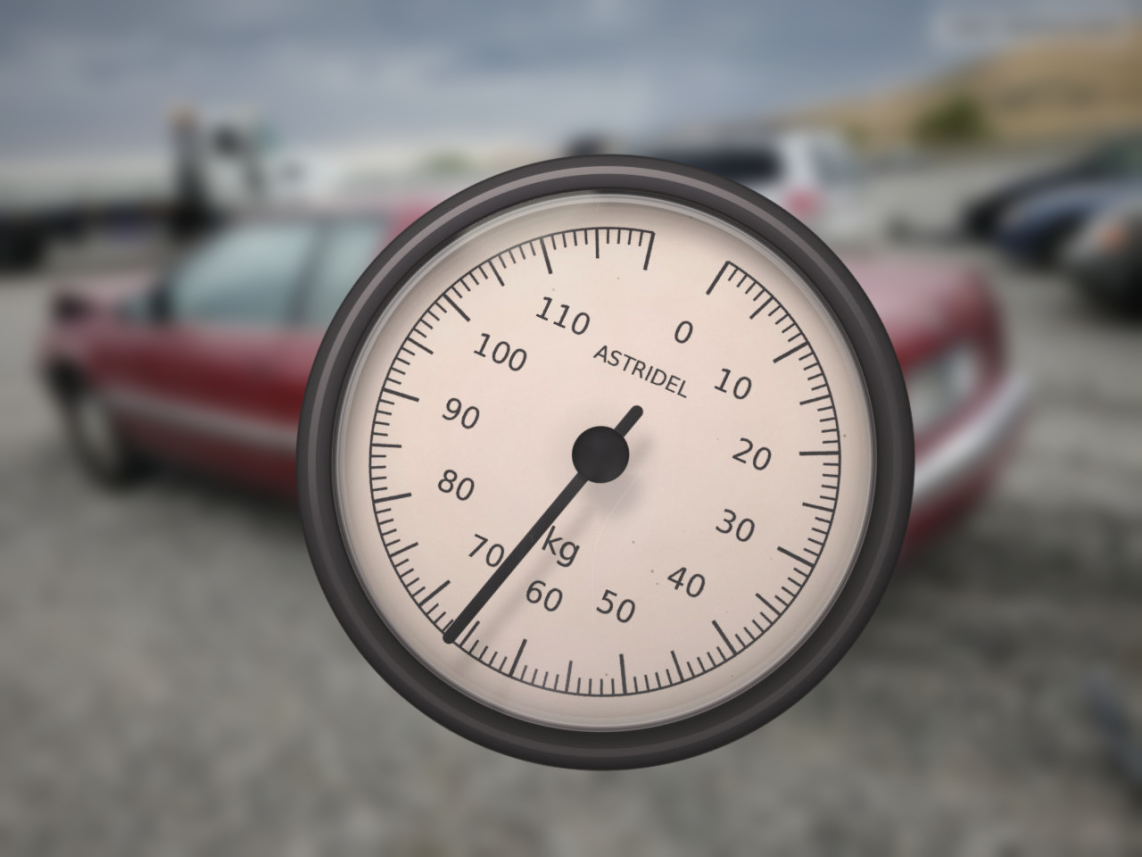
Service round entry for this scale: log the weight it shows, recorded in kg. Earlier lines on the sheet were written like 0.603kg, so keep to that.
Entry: 66kg
